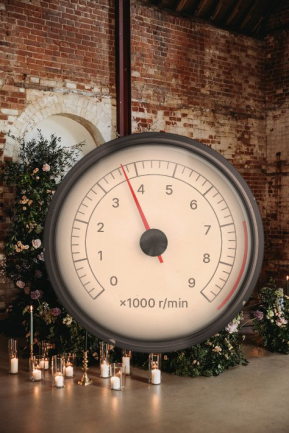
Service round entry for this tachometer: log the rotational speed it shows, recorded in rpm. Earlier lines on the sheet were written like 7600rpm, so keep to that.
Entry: 3700rpm
